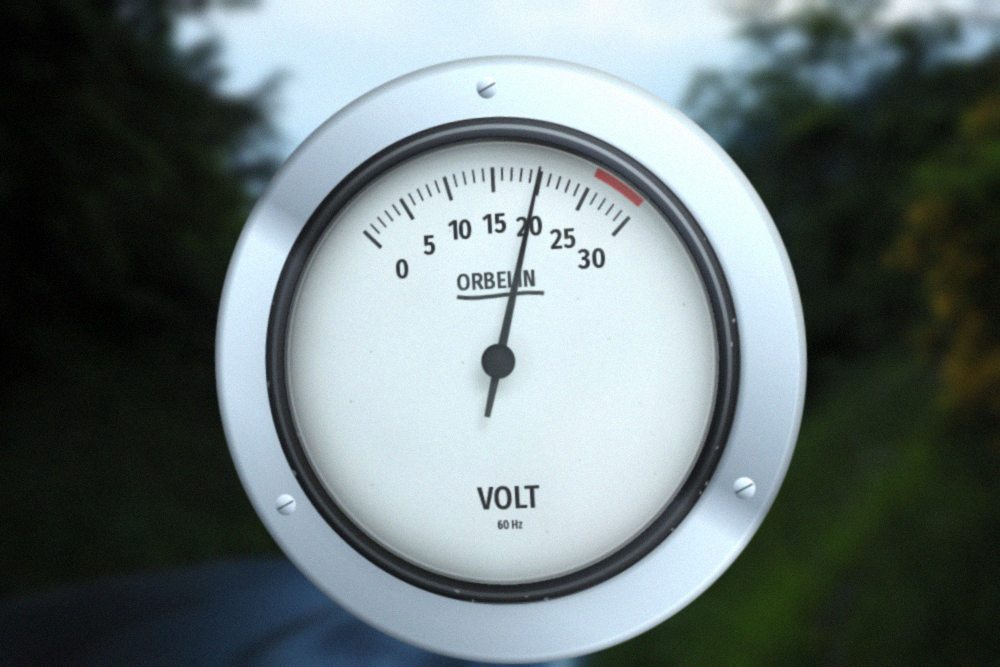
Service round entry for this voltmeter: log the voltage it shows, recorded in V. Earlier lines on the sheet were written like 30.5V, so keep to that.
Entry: 20V
